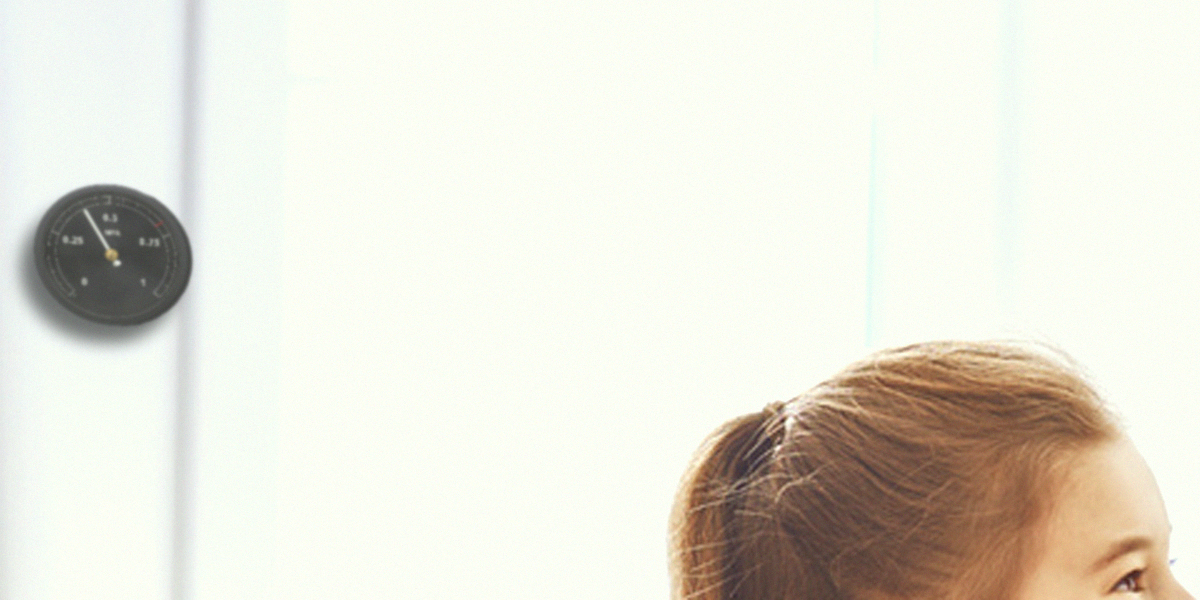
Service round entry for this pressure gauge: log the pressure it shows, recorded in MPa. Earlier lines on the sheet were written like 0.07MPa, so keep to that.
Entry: 0.4MPa
